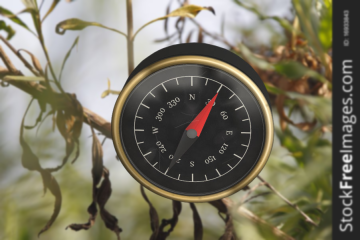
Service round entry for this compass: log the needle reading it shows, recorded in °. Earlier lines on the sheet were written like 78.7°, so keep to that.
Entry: 30°
